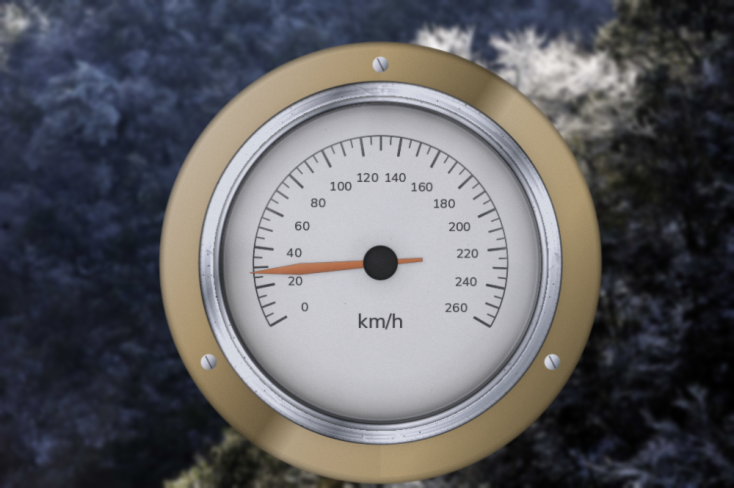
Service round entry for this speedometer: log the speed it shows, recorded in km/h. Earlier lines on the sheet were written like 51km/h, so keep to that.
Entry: 27.5km/h
